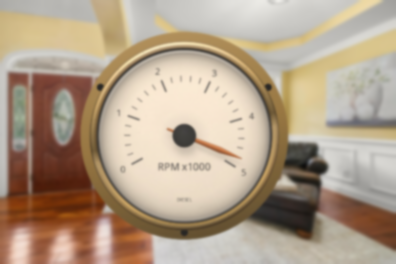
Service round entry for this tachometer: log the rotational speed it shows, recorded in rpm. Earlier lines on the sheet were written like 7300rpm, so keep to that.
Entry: 4800rpm
